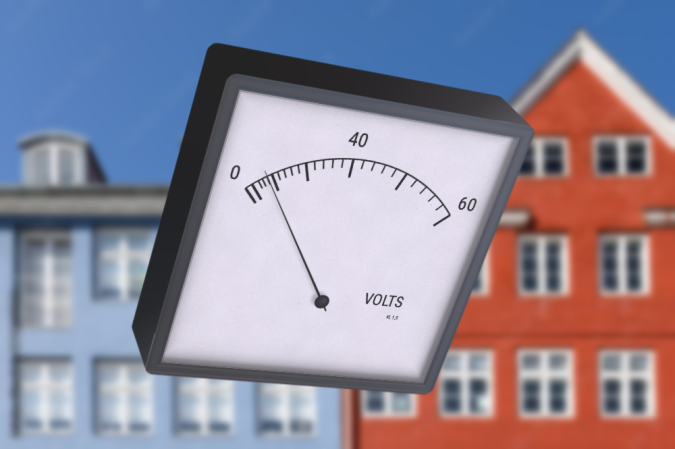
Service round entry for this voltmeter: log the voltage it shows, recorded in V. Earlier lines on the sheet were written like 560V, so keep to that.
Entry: 18V
